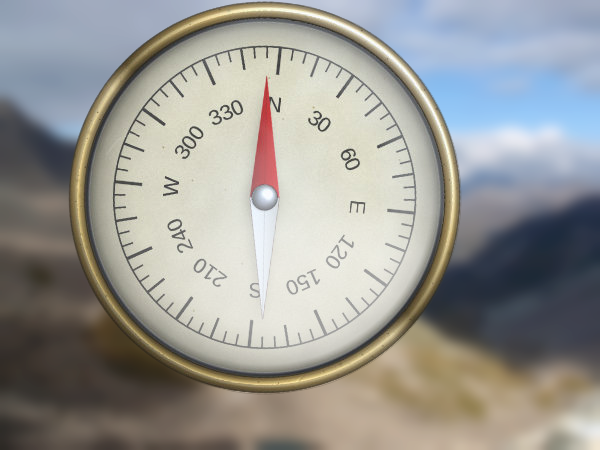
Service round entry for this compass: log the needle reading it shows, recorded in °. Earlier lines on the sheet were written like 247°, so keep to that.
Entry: 355°
